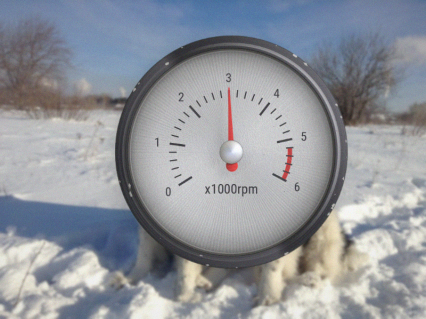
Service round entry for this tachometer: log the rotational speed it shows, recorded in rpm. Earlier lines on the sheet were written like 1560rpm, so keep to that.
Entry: 3000rpm
